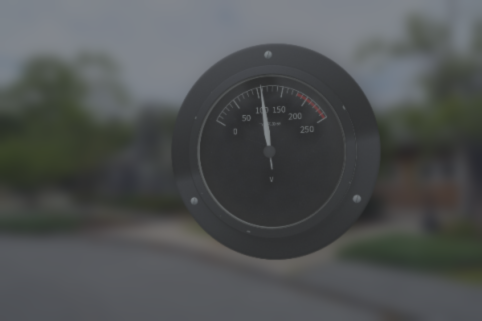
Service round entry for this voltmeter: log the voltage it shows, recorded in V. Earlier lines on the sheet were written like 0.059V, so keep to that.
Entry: 110V
